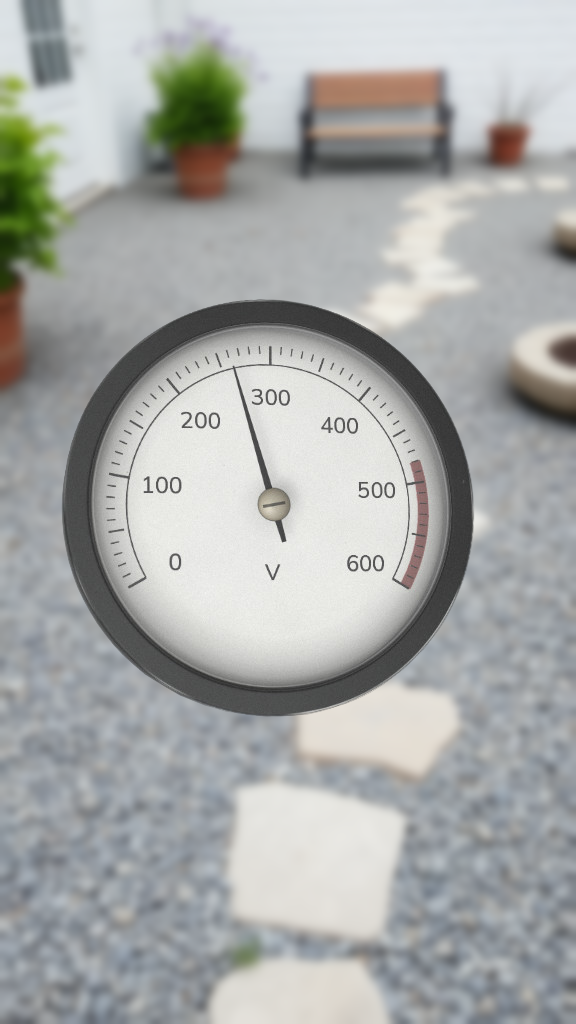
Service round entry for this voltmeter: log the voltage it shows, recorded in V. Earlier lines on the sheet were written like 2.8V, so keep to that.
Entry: 260V
